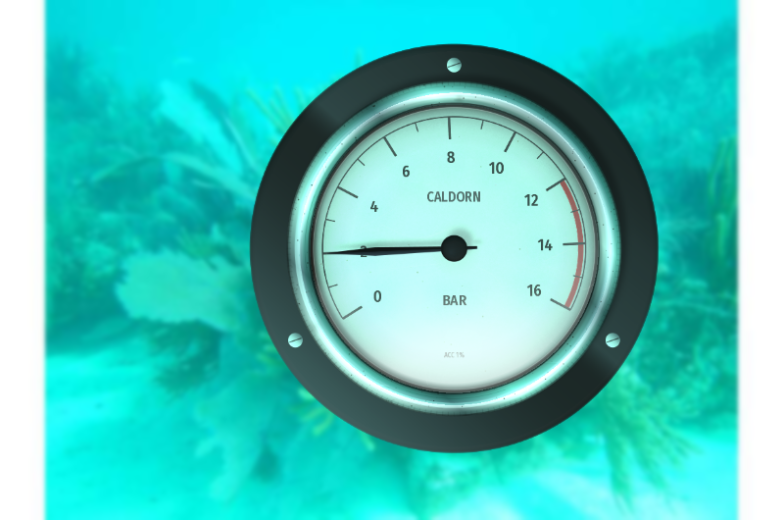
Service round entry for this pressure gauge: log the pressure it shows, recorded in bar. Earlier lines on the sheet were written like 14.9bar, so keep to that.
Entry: 2bar
